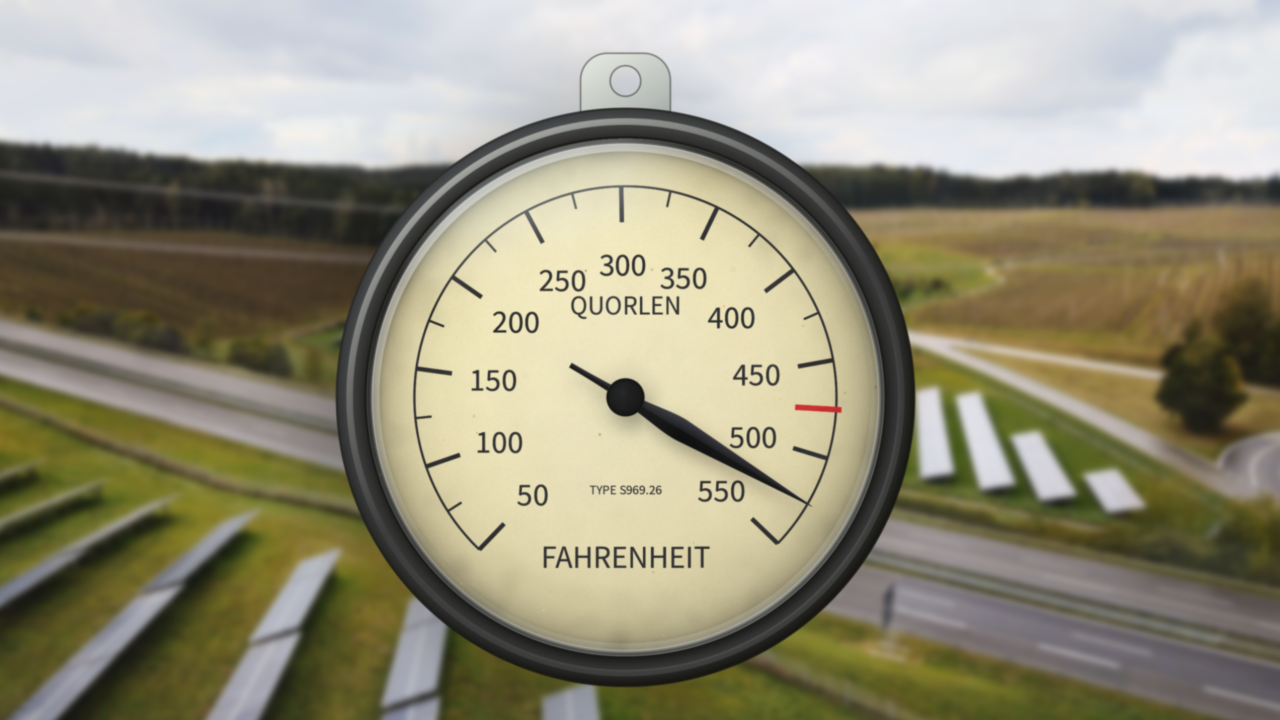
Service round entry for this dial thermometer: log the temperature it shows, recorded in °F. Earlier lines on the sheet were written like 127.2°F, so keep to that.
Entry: 525°F
